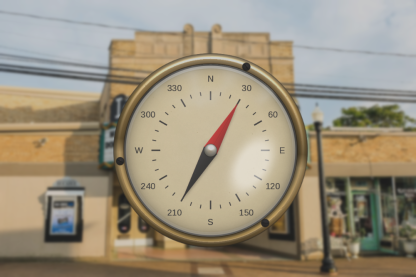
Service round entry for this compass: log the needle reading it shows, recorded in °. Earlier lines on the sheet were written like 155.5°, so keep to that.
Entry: 30°
